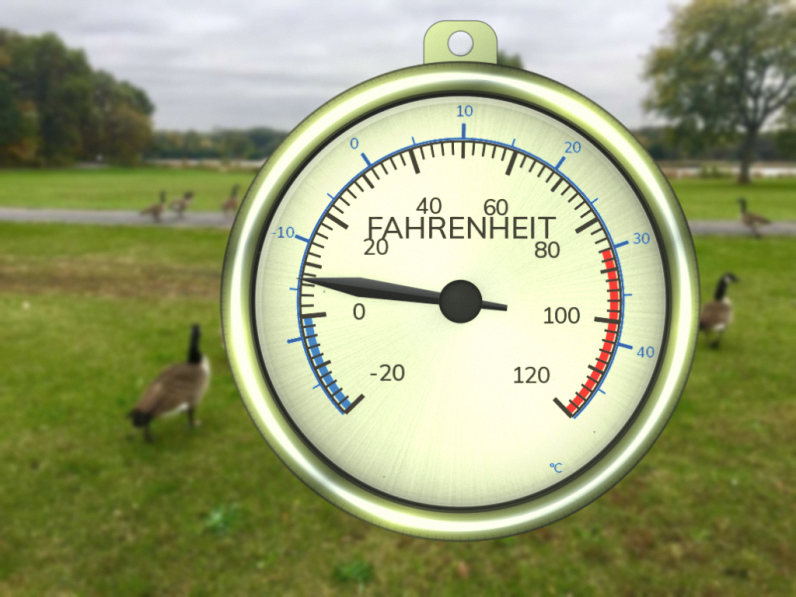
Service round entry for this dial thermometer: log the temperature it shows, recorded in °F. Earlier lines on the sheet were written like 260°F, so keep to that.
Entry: 7°F
